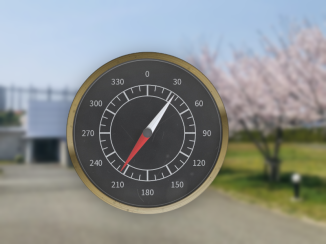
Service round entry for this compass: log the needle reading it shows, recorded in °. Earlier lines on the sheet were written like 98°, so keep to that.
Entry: 215°
